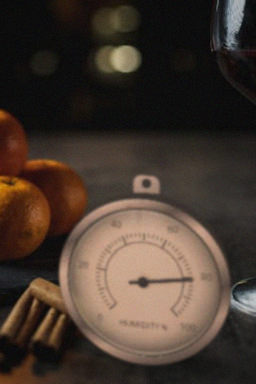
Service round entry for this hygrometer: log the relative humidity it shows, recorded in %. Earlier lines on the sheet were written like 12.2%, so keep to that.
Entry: 80%
